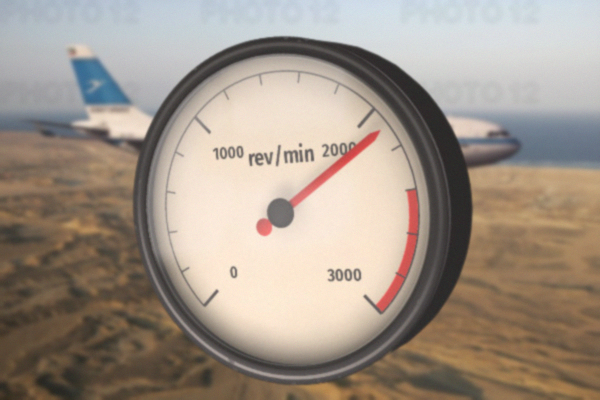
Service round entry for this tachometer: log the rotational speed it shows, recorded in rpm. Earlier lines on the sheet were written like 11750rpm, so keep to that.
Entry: 2100rpm
